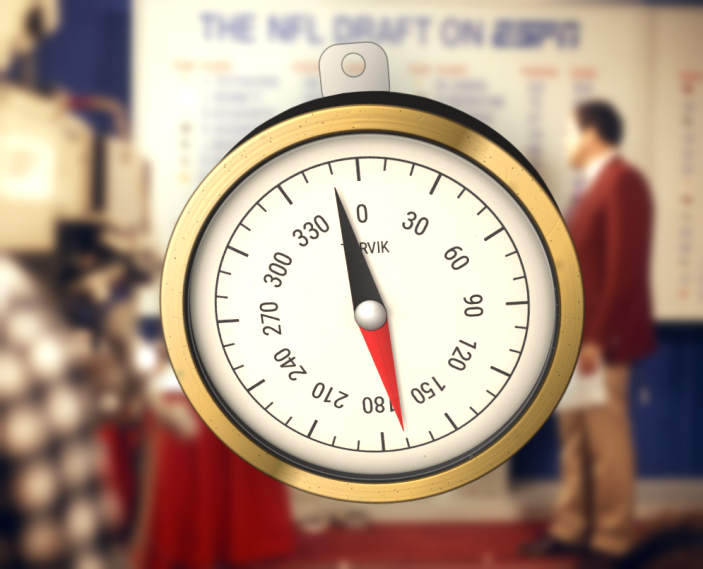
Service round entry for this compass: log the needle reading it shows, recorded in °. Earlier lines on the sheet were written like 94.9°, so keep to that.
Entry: 170°
